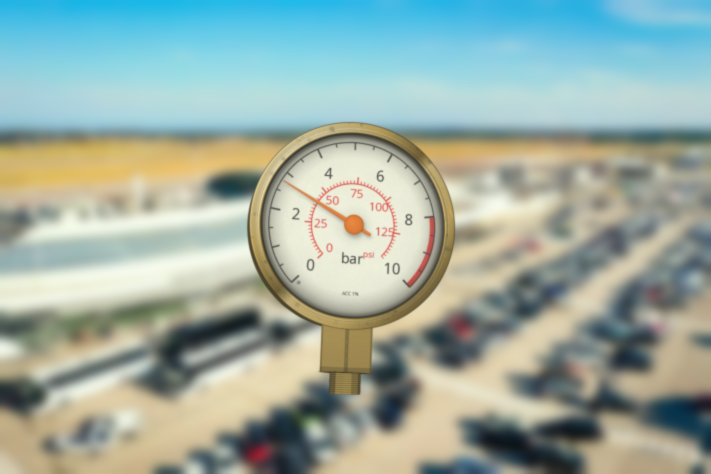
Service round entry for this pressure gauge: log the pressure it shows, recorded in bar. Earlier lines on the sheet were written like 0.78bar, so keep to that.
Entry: 2.75bar
